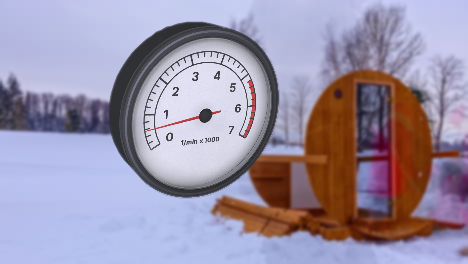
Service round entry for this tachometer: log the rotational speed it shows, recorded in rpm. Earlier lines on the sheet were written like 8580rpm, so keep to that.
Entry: 600rpm
